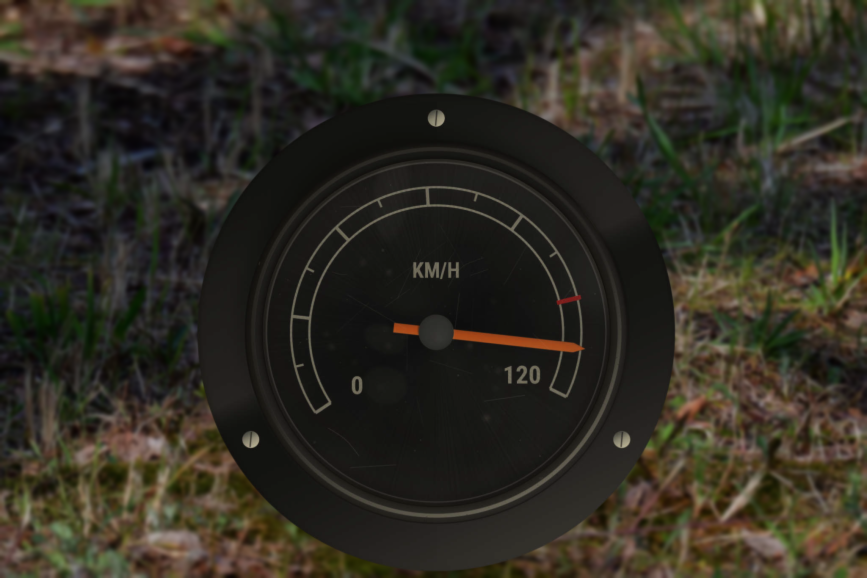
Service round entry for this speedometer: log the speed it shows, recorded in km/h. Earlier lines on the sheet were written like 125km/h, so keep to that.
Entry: 110km/h
